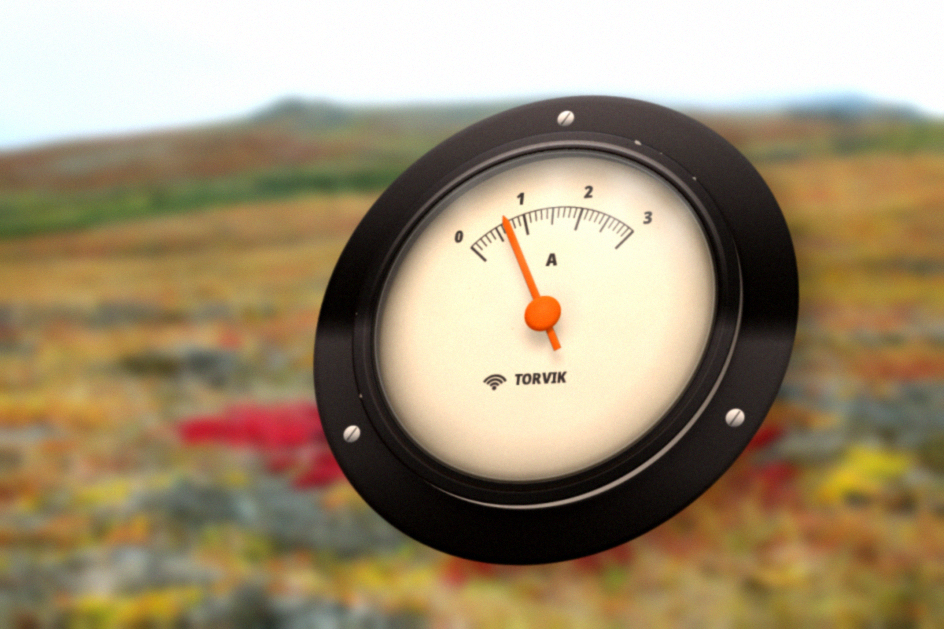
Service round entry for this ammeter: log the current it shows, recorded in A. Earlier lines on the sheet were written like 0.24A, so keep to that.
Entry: 0.7A
